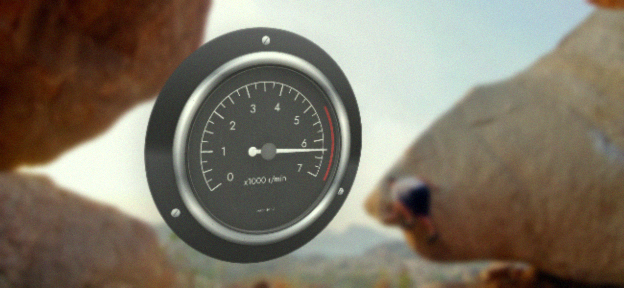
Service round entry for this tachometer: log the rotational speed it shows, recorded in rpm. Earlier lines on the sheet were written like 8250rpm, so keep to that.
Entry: 6250rpm
